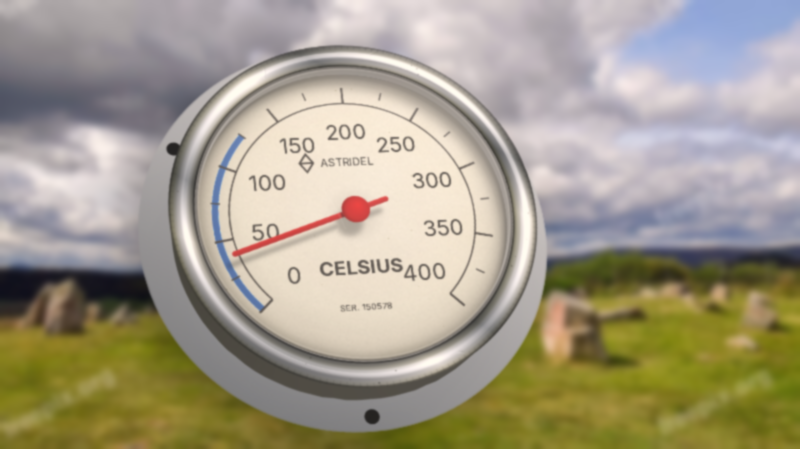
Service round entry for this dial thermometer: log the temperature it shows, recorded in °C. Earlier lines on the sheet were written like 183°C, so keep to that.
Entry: 37.5°C
